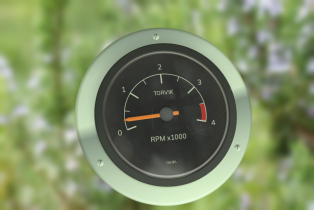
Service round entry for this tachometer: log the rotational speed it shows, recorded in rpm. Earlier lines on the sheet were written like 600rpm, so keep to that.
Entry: 250rpm
